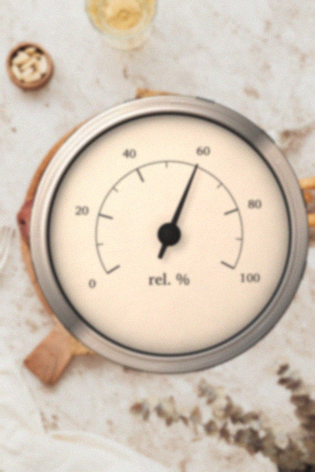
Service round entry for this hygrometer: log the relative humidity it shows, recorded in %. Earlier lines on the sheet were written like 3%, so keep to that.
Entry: 60%
